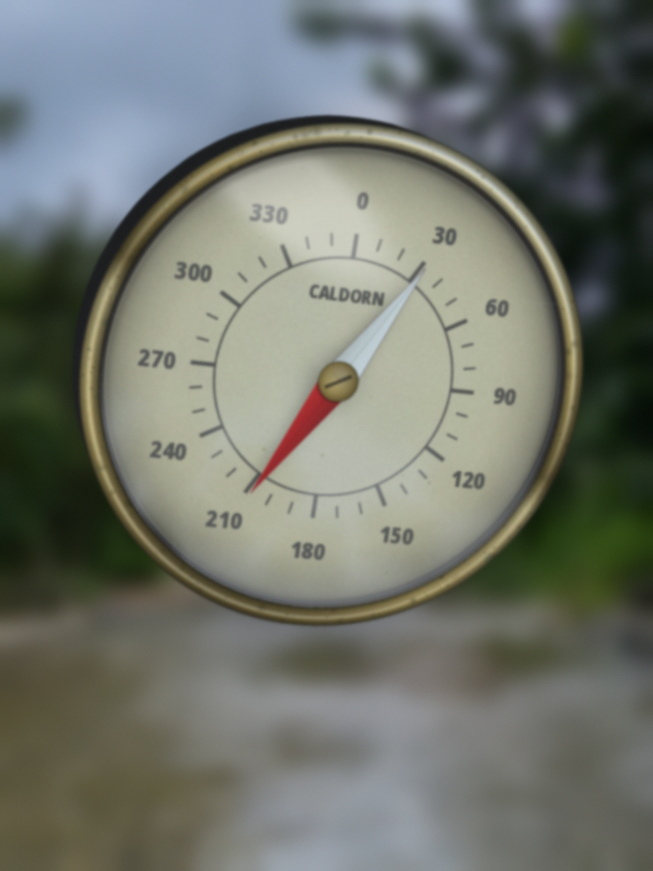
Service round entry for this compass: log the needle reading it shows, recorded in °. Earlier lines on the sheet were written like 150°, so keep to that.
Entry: 210°
